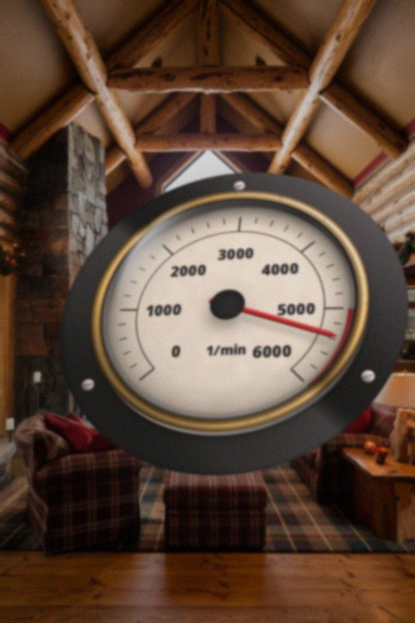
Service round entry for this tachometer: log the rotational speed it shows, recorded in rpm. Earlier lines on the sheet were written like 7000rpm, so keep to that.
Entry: 5400rpm
